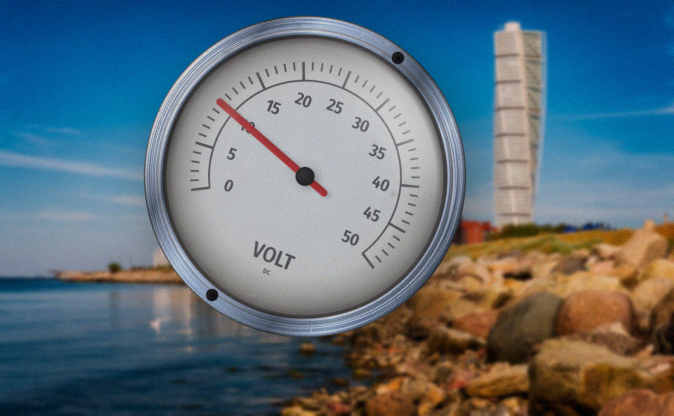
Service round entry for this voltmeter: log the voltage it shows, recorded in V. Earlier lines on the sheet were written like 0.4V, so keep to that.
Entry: 10V
